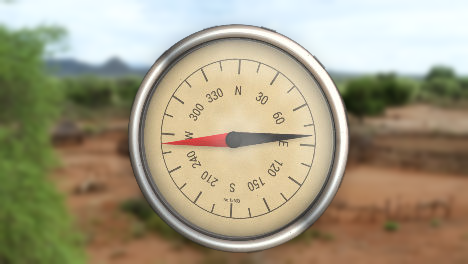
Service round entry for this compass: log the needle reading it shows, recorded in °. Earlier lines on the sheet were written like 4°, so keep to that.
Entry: 262.5°
